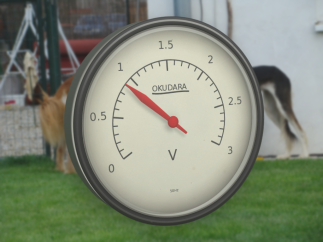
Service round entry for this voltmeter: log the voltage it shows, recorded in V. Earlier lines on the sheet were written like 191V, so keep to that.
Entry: 0.9V
